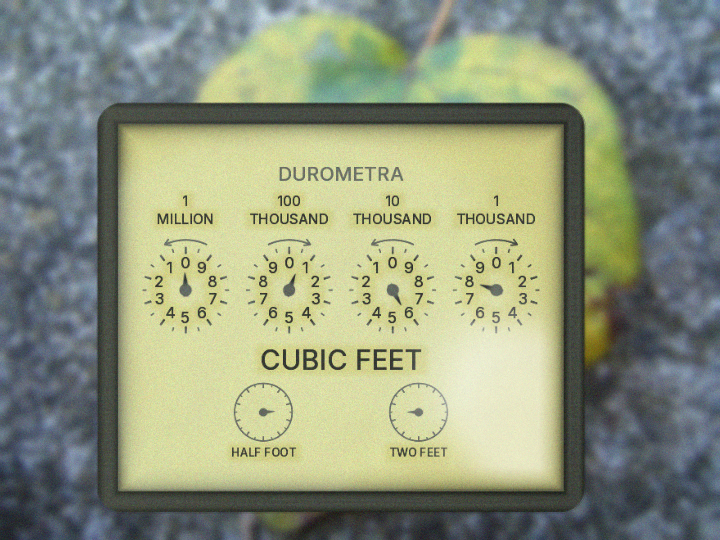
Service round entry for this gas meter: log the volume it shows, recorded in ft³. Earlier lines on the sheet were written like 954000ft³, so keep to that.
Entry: 5800ft³
